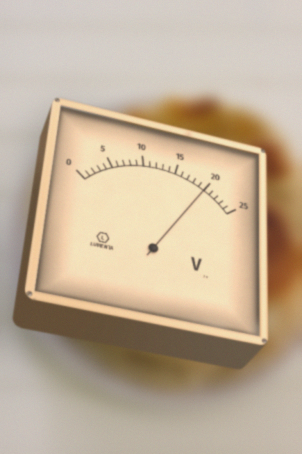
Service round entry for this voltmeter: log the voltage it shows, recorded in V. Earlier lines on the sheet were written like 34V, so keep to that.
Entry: 20V
